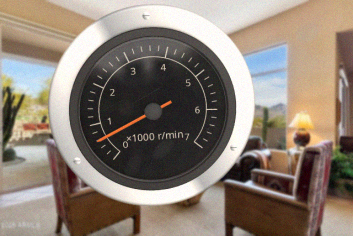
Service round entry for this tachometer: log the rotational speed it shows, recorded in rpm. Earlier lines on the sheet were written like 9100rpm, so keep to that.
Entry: 600rpm
